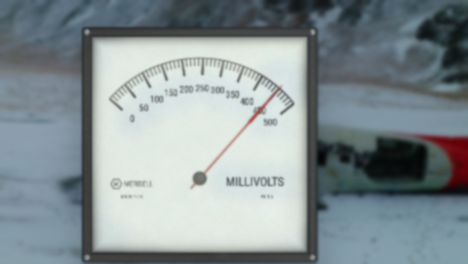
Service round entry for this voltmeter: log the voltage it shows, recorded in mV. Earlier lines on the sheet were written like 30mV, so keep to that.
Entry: 450mV
